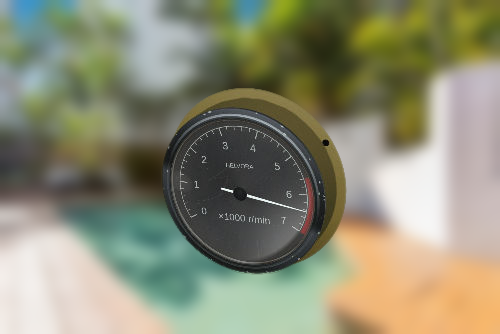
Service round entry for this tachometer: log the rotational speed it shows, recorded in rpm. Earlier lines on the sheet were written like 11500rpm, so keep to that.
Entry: 6400rpm
